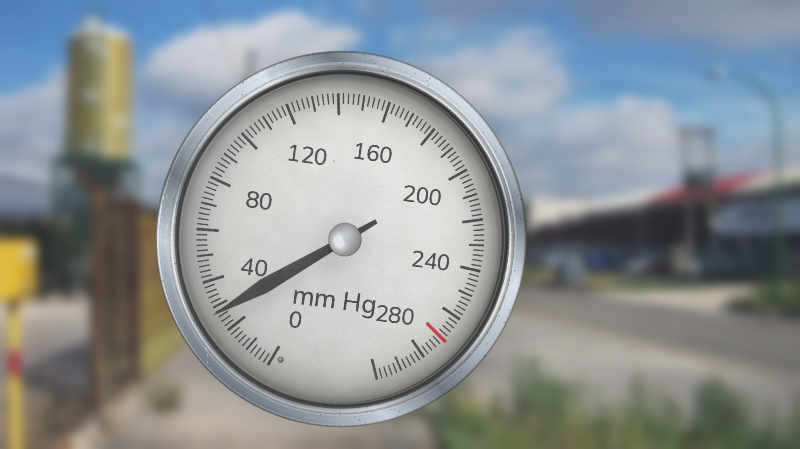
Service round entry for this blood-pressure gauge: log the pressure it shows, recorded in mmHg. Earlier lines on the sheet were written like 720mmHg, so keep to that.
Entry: 28mmHg
